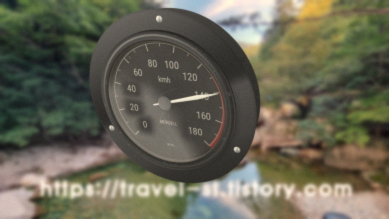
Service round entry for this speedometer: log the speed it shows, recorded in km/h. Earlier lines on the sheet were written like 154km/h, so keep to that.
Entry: 140km/h
